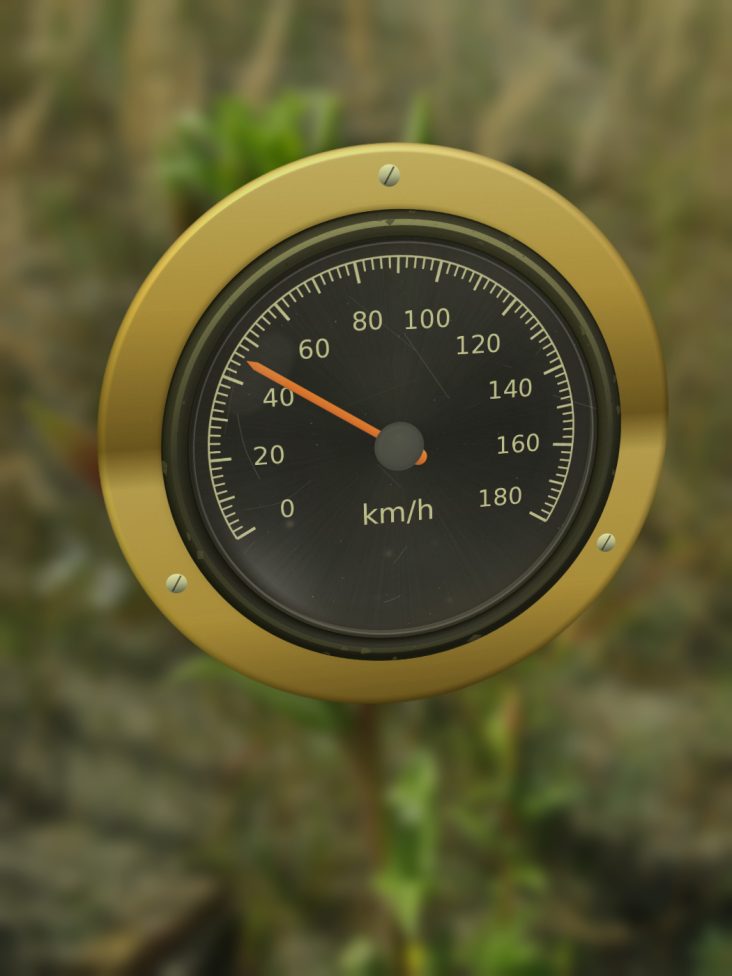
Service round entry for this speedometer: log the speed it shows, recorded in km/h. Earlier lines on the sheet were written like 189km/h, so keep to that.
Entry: 46km/h
